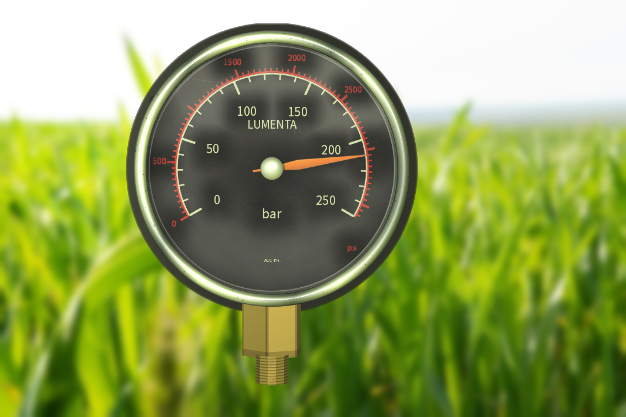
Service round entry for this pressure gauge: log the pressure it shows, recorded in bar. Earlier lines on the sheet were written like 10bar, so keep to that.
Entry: 210bar
